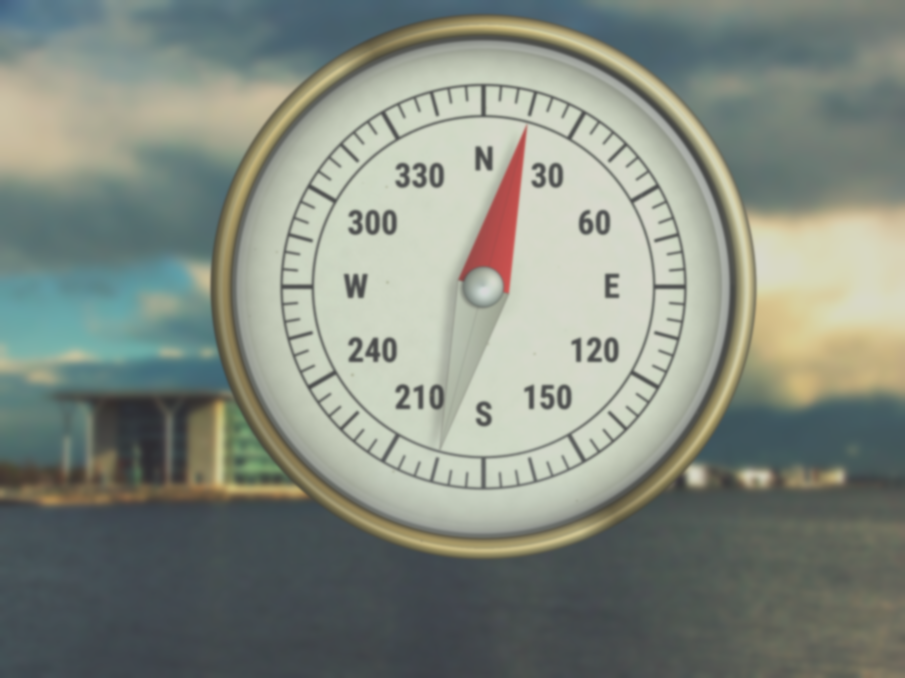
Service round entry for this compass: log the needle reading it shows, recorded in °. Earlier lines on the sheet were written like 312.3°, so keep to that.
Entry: 15°
